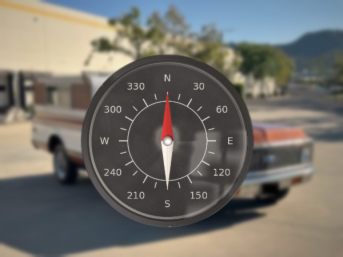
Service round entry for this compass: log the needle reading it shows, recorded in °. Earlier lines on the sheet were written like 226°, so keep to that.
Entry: 0°
